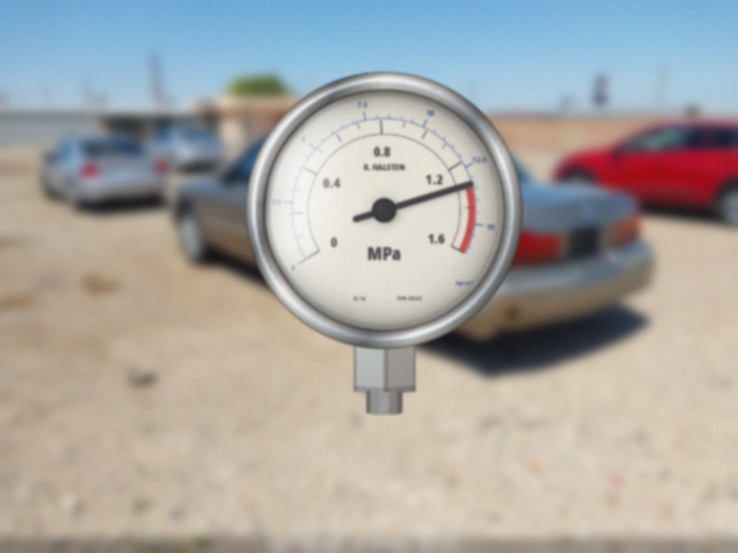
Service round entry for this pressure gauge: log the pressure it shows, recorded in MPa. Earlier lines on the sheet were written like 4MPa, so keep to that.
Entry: 1.3MPa
